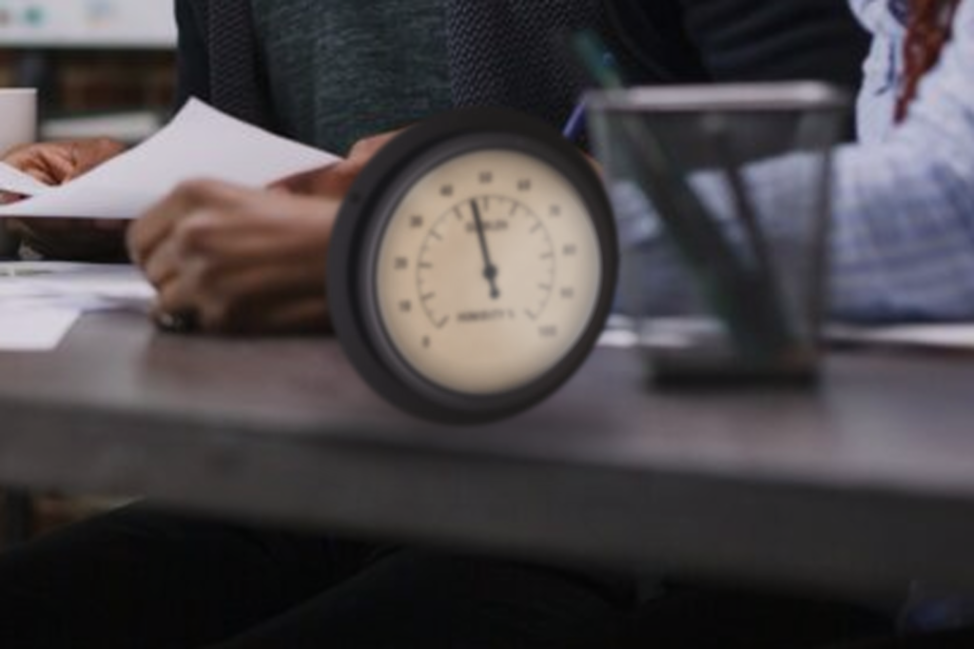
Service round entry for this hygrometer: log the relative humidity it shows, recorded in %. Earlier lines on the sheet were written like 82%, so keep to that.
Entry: 45%
